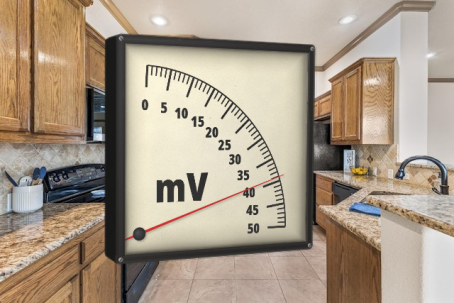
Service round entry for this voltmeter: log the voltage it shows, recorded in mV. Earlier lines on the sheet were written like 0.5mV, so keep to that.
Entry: 39mV
